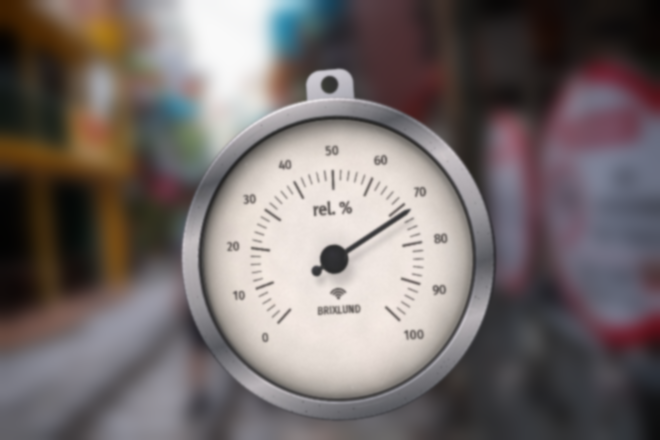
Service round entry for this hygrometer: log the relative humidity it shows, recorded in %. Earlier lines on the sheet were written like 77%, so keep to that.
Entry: 72%
